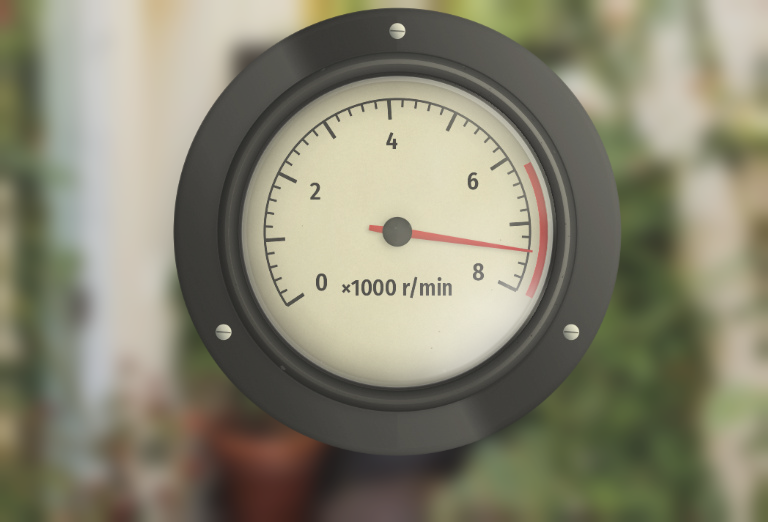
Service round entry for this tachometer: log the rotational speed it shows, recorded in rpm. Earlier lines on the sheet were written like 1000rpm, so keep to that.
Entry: 7400rpm
